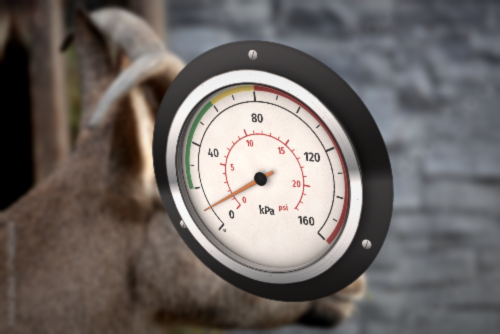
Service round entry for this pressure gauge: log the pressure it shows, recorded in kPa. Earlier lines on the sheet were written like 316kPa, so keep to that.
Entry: 10kPa
